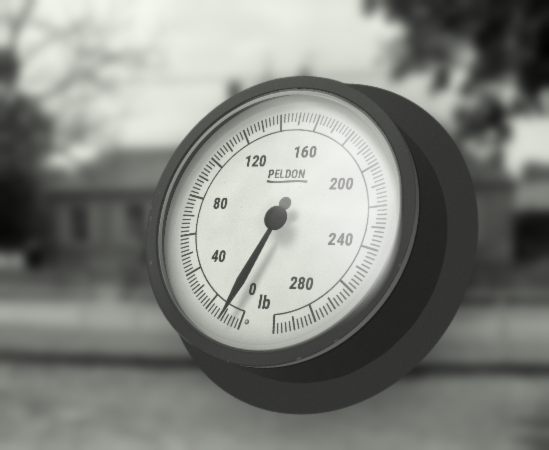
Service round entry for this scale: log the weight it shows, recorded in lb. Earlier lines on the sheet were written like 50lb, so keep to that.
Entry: 10lb
